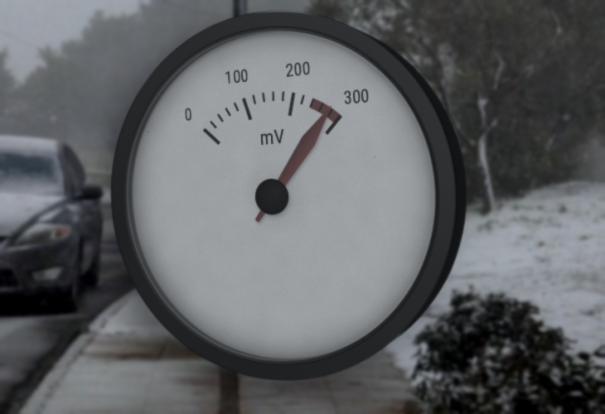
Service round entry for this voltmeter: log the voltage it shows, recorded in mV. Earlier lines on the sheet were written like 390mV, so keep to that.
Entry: 280mV
